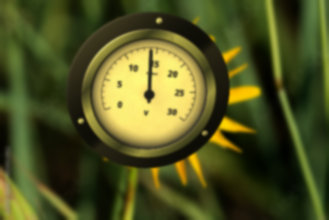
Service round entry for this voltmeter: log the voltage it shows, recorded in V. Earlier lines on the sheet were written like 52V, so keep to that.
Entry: 14V
